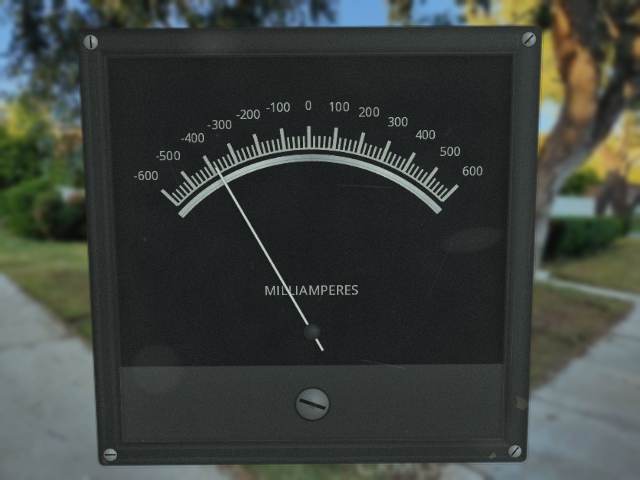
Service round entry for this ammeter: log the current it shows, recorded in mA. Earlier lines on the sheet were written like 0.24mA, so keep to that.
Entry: -380mA
